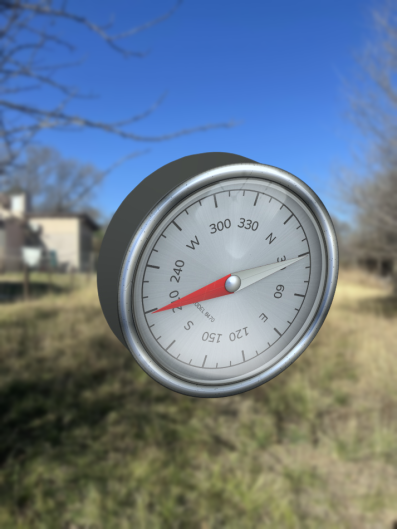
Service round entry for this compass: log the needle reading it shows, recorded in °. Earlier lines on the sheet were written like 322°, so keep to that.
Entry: 210°
